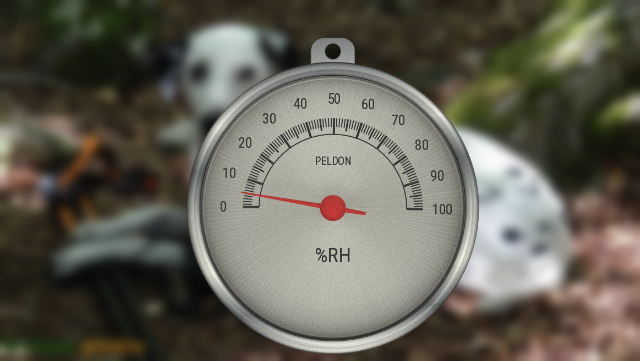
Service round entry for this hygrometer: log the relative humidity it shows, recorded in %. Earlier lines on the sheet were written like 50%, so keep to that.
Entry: 5%
